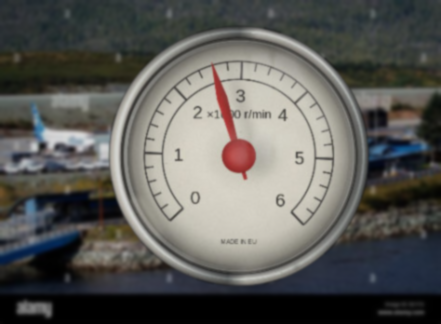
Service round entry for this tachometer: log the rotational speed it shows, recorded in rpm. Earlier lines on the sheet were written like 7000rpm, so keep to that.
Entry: 2600rpm
